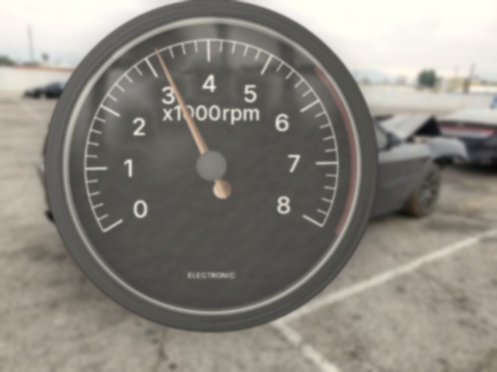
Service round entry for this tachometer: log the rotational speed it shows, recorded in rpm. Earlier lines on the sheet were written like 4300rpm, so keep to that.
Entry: 3200rpm
